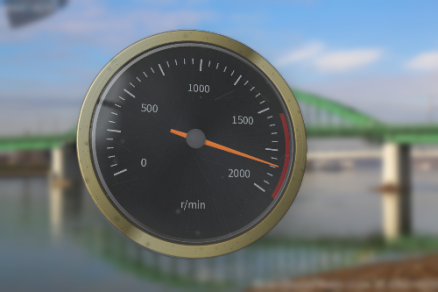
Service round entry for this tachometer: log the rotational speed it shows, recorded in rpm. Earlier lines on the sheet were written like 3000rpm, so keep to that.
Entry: 1850rpm
